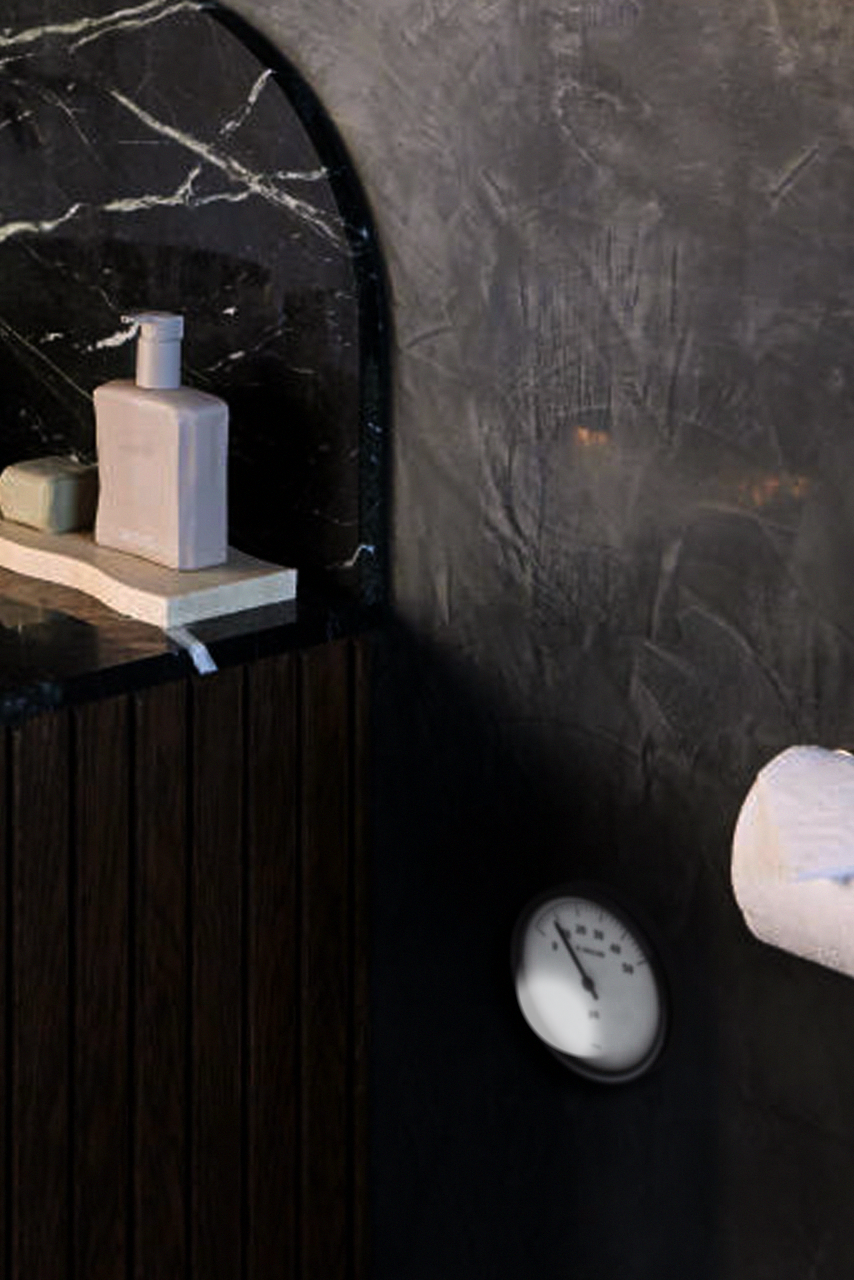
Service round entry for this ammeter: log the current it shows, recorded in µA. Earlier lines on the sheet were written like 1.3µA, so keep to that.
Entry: 10µA
